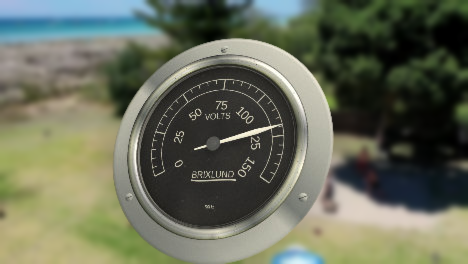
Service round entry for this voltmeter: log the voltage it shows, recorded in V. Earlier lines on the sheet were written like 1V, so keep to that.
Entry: 120V
